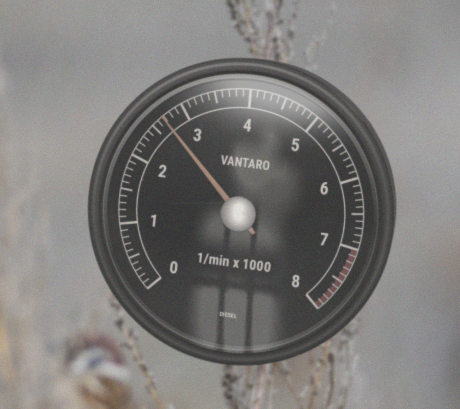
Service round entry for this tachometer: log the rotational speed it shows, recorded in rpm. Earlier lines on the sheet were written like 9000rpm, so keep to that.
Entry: 2700rpm
